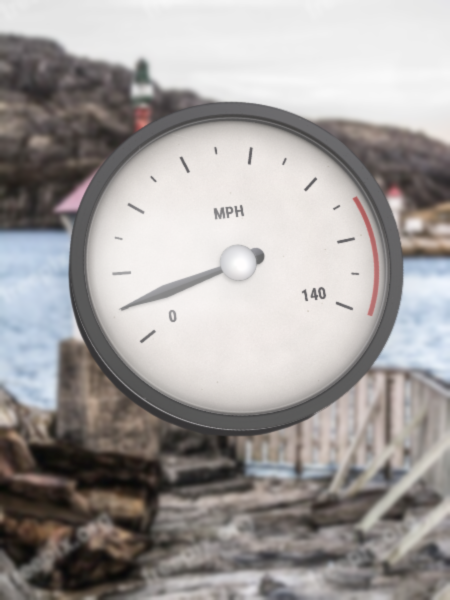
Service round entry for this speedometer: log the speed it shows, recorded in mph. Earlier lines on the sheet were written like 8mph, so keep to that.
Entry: 10mph
